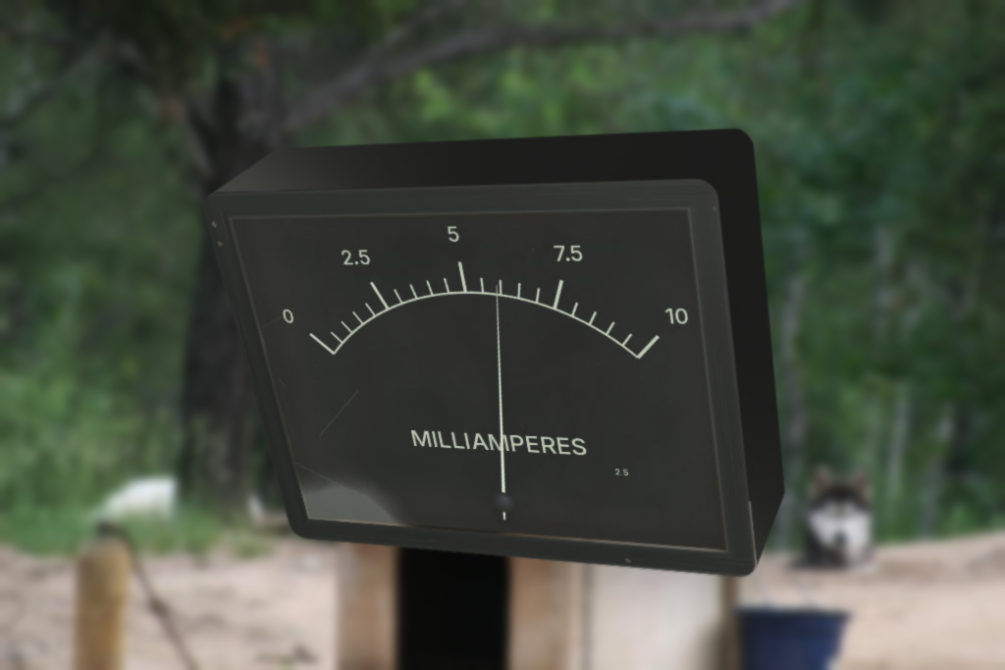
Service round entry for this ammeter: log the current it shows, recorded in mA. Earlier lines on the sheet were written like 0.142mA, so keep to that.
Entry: 6mA
